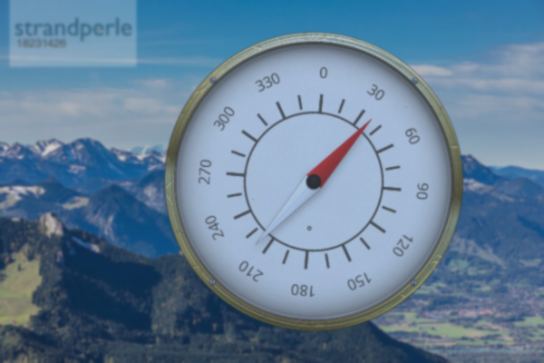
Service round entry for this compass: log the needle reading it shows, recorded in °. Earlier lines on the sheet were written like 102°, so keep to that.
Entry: 37.5°
